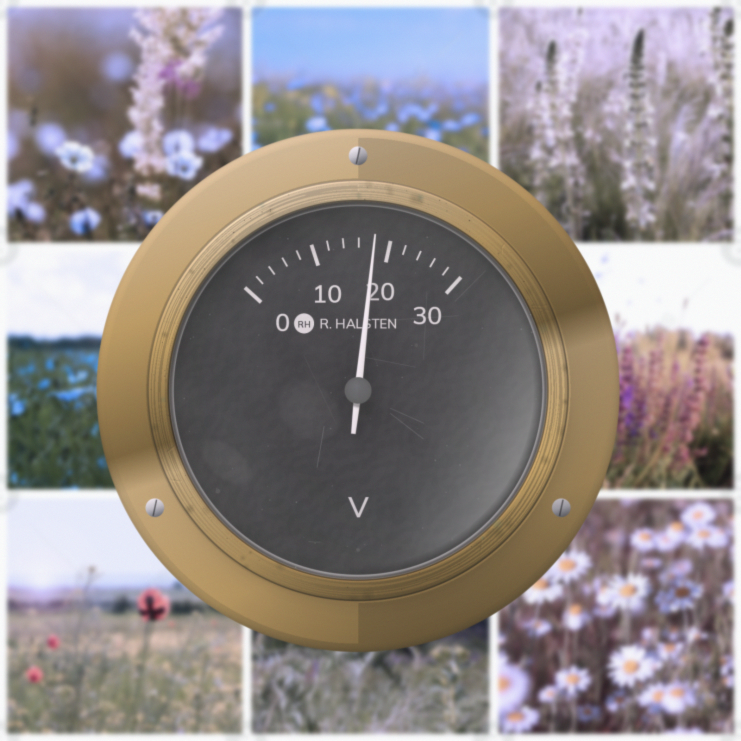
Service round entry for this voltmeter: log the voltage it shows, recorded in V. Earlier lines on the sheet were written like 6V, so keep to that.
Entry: 18V
